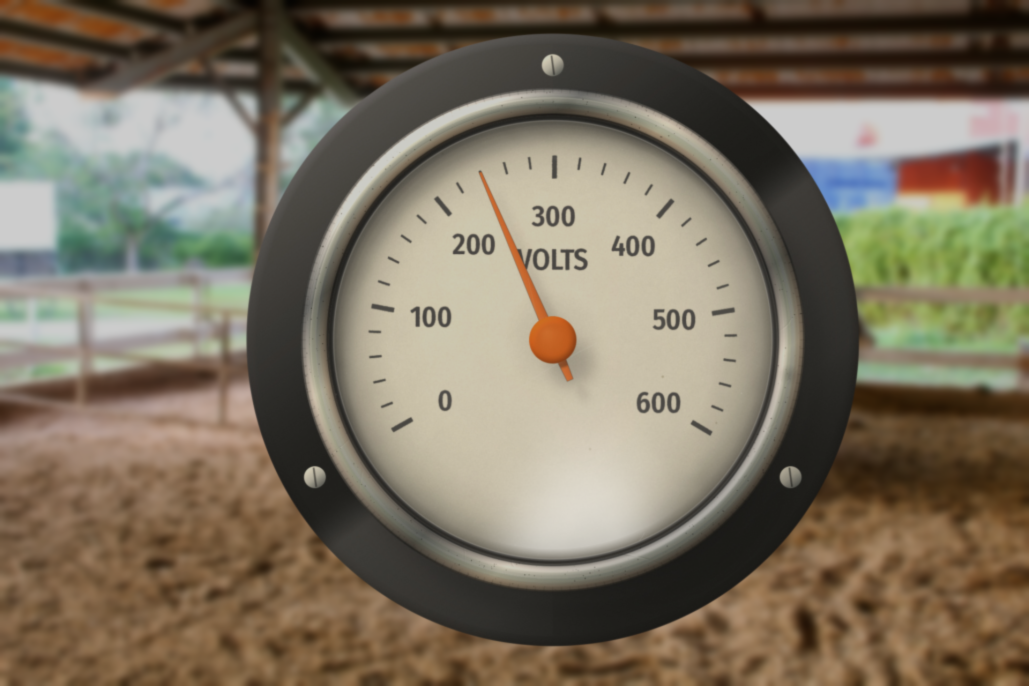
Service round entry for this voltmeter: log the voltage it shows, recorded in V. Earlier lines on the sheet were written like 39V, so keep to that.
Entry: 240V
